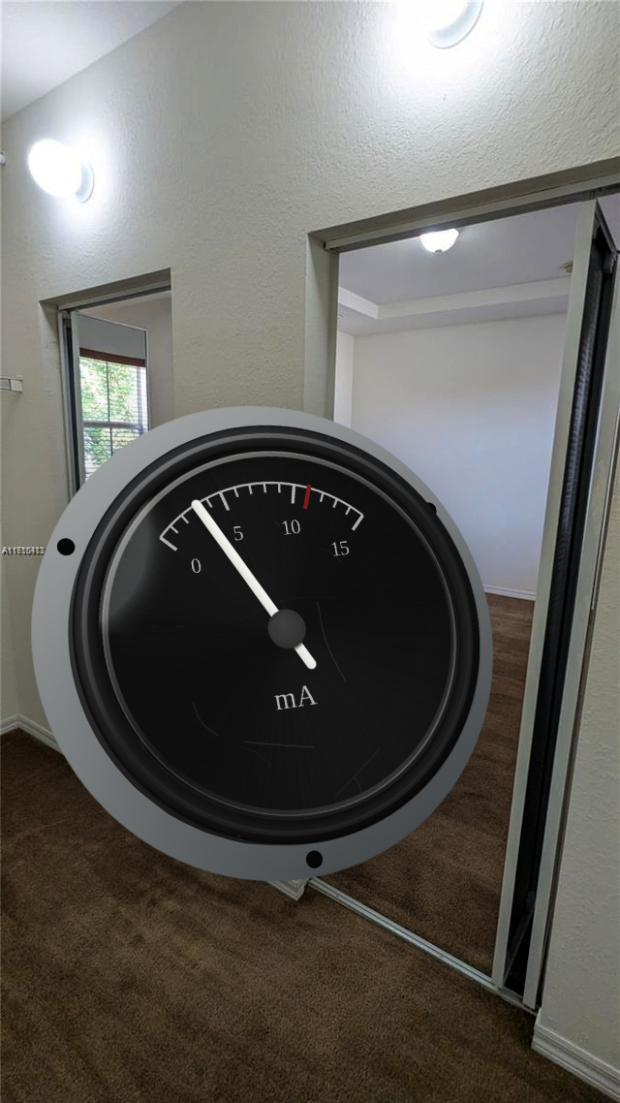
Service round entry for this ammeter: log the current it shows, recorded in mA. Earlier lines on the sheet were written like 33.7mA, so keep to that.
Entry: 3mA
